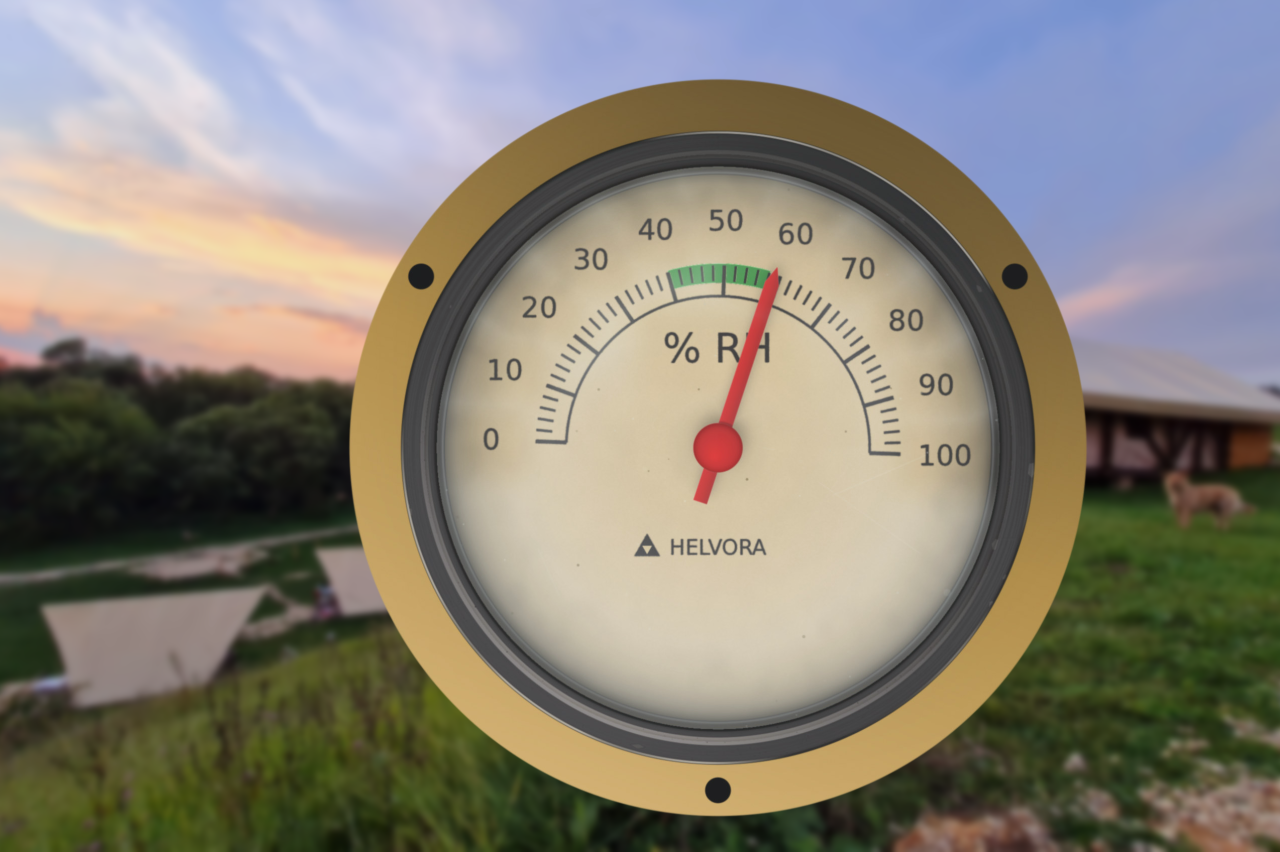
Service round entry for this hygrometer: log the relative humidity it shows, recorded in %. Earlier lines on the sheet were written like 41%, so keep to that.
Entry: 59%
